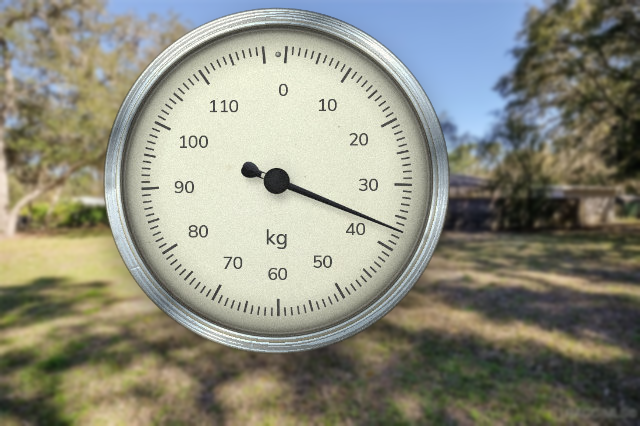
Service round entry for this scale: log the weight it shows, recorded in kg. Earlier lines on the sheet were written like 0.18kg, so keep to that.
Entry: 37kg
